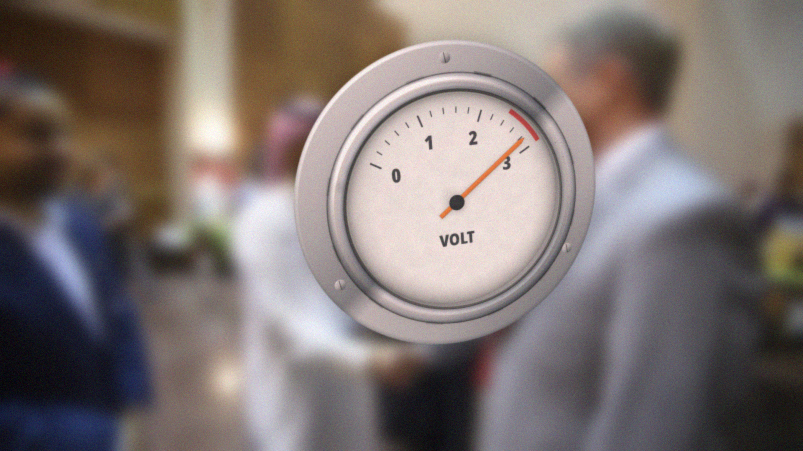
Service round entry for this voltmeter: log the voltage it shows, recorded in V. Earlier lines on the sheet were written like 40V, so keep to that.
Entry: 2.8V
